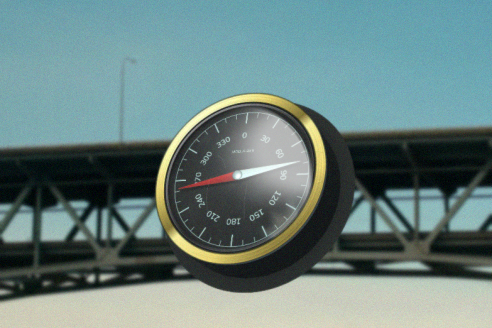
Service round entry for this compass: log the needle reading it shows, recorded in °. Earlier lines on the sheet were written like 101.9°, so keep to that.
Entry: 260°
